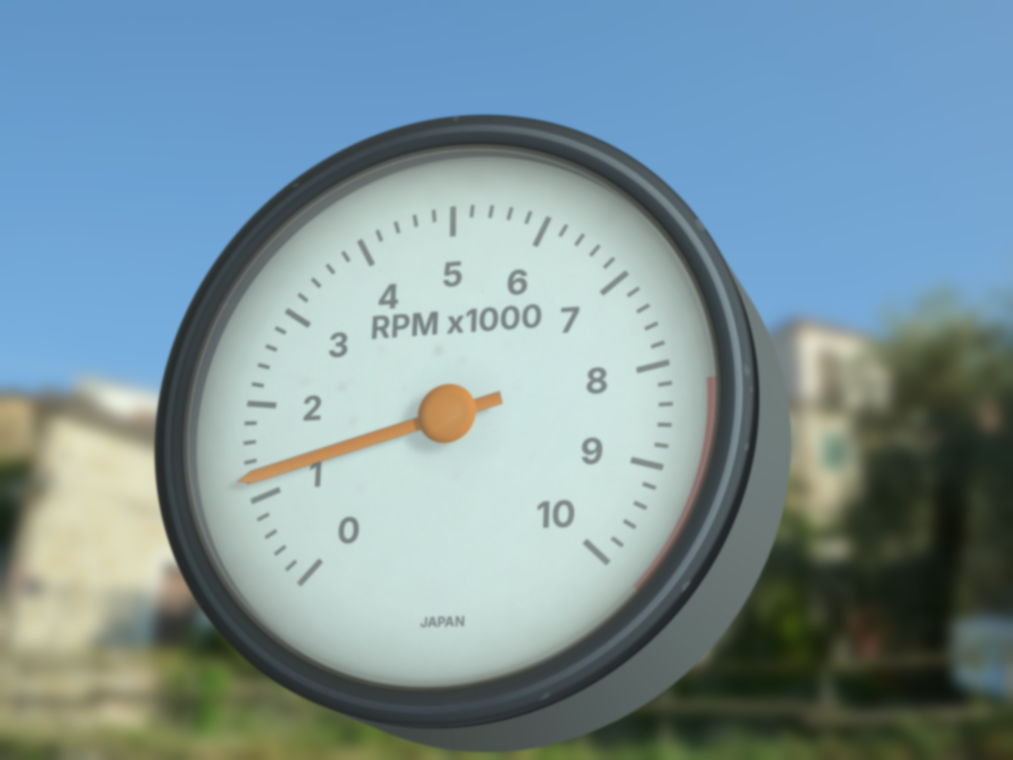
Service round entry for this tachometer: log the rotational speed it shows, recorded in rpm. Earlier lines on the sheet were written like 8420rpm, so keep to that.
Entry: 1200rpm
